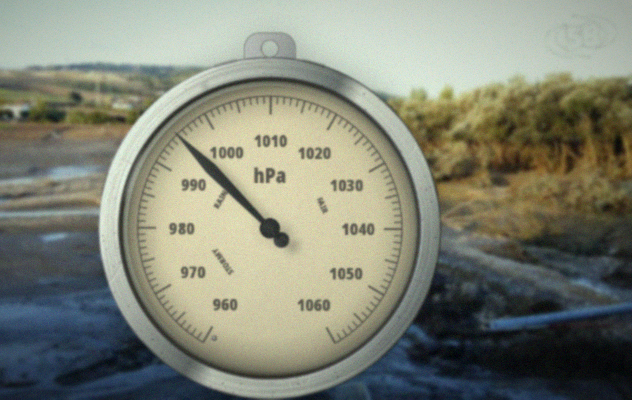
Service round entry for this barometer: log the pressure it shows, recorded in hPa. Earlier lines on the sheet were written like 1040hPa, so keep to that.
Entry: 995hPa
